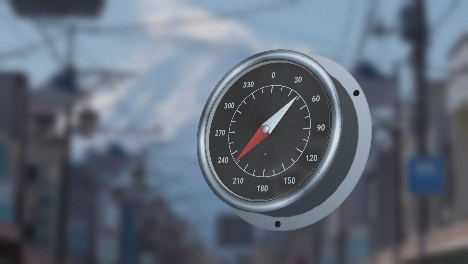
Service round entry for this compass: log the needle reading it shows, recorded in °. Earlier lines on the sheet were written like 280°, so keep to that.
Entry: 225°
